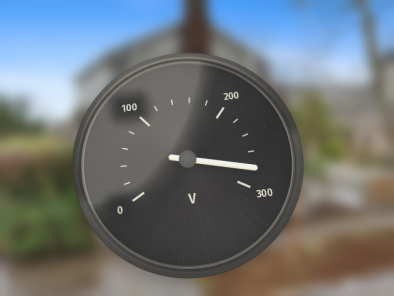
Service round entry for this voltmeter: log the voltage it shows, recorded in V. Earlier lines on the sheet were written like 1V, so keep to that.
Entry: 280V
